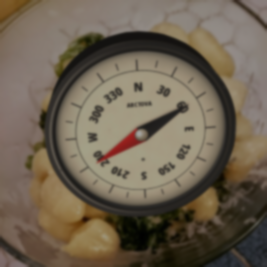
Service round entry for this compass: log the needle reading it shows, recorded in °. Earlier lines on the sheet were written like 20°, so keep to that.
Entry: 240°
